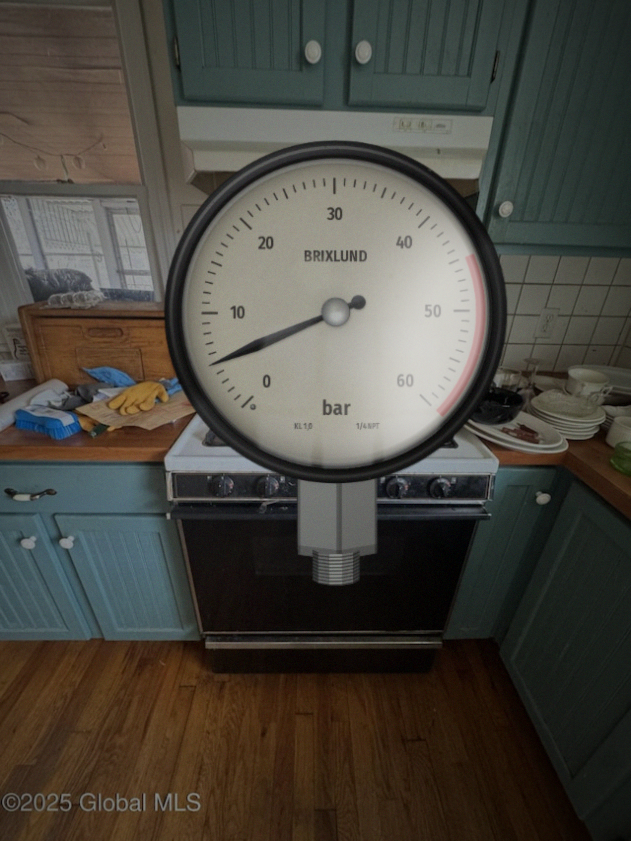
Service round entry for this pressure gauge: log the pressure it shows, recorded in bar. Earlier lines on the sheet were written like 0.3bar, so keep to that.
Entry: 5bar
